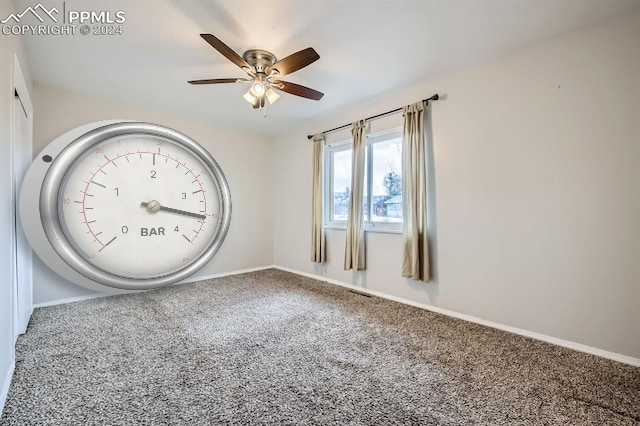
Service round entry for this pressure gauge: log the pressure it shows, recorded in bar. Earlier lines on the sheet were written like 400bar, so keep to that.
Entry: 3.5bar
